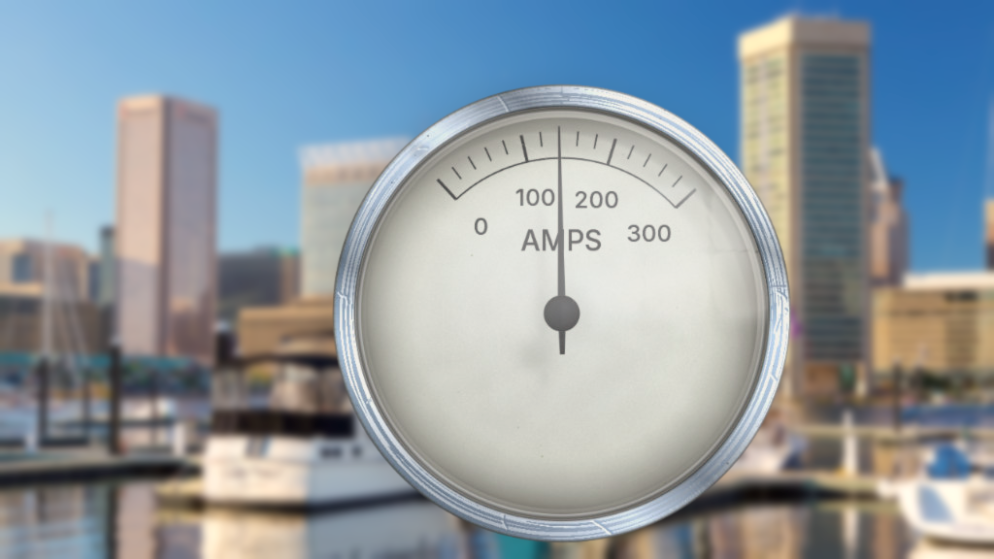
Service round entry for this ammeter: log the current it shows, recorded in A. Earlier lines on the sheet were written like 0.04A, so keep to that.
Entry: 140A
